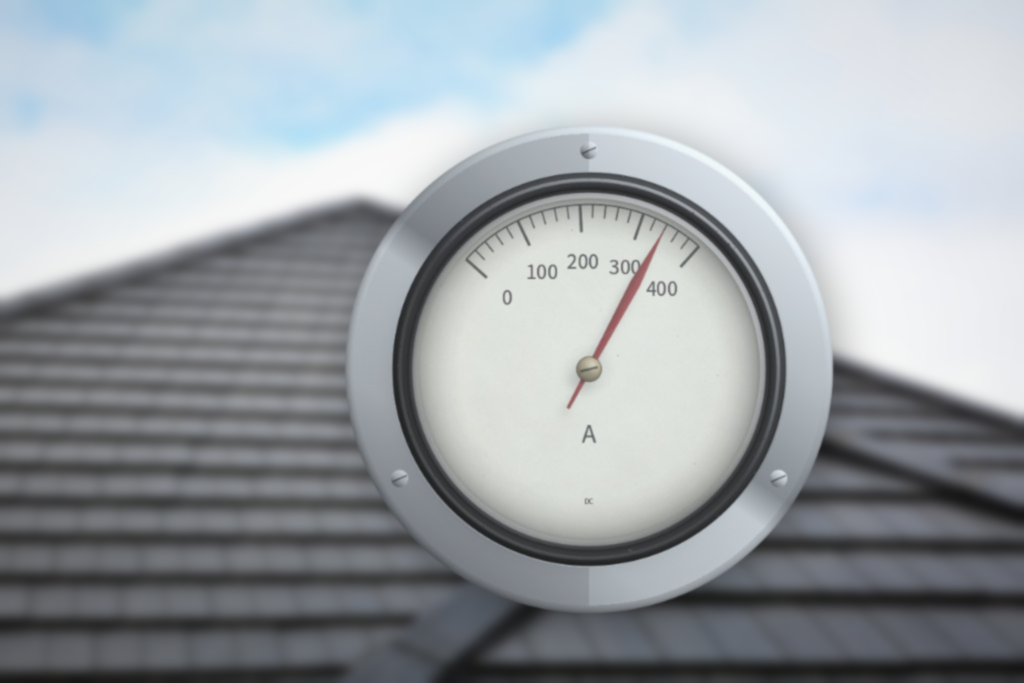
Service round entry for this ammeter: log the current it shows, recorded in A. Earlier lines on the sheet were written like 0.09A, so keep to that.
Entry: 340A
